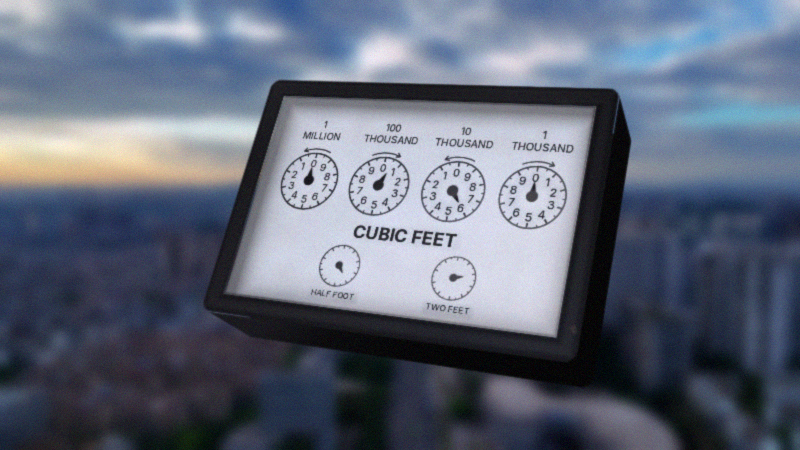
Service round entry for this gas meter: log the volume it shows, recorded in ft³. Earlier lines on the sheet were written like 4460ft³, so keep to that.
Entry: 6000ft³
